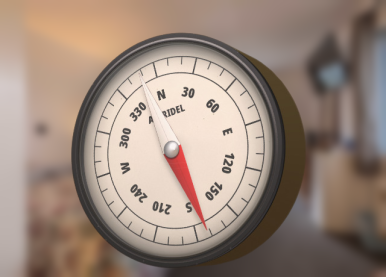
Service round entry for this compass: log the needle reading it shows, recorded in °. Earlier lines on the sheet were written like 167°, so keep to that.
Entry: 170°
